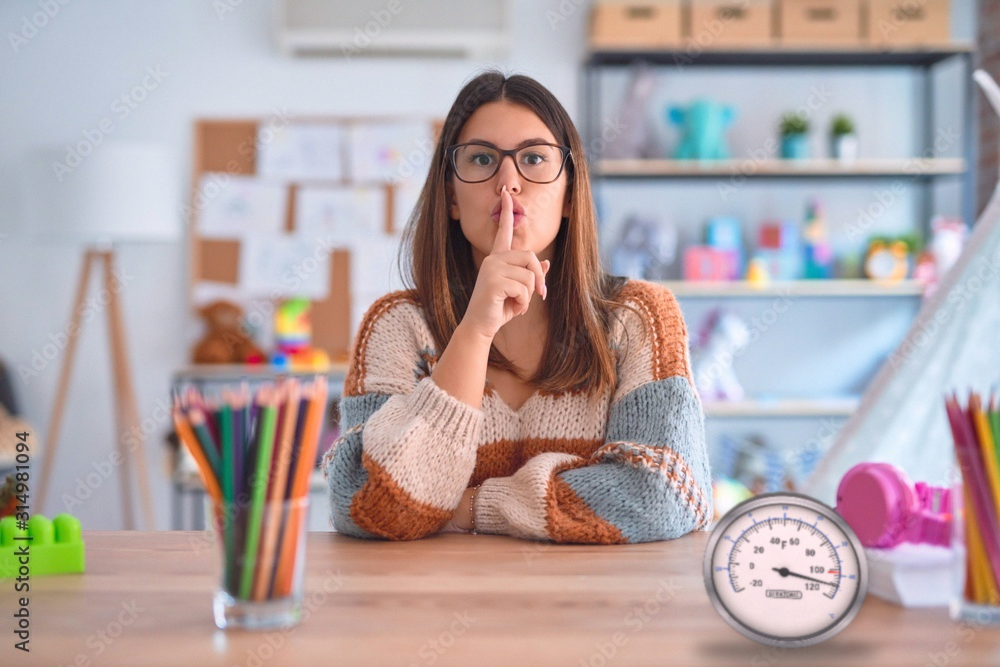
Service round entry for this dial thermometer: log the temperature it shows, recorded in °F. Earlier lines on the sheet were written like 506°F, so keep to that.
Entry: 110°F
